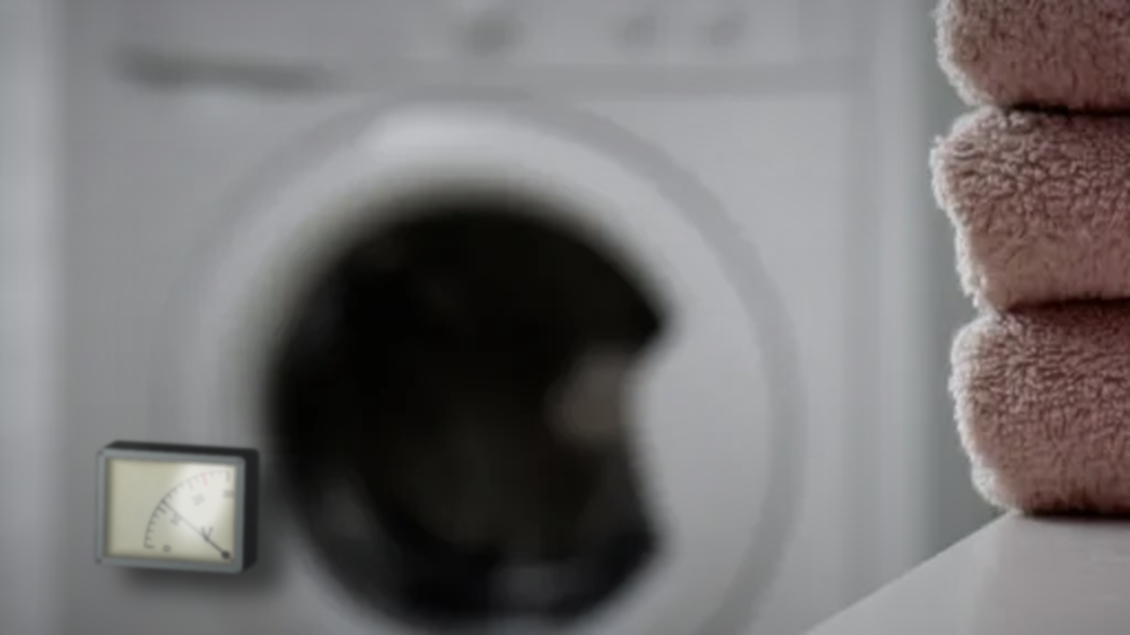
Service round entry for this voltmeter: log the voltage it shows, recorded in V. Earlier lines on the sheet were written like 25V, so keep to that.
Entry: 12V
